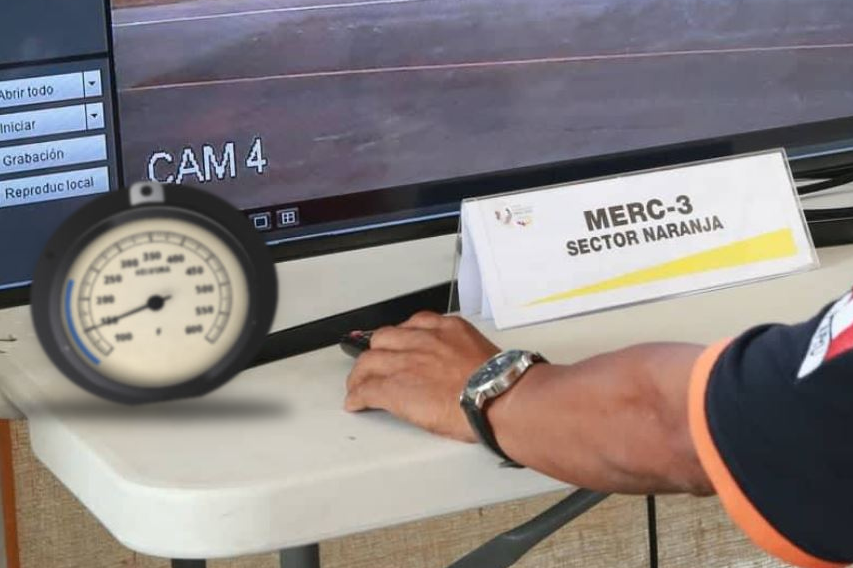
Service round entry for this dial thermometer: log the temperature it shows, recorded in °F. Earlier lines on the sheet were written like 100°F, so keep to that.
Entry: 150°F
